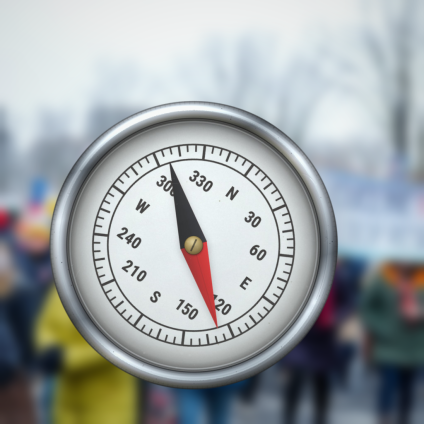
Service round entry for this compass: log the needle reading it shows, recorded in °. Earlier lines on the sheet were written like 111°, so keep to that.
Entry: 127.5°
